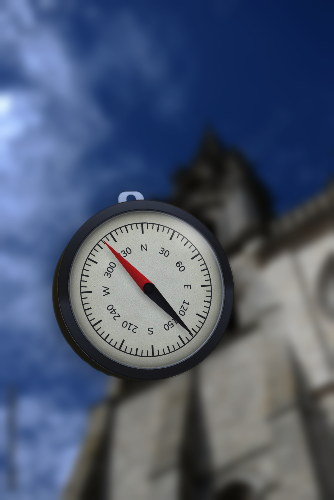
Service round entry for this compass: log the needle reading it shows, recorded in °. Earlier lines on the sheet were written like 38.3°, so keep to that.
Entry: 320°
